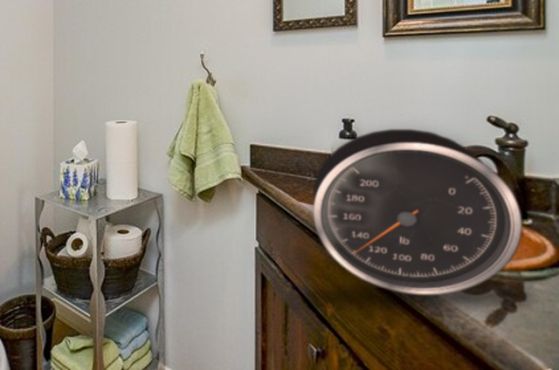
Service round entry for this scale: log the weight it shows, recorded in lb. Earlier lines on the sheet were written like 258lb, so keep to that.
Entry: 130lb
